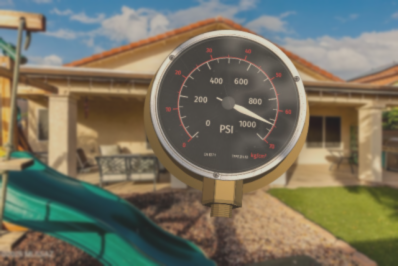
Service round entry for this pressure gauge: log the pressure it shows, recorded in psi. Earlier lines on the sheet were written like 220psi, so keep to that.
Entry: 925psi
